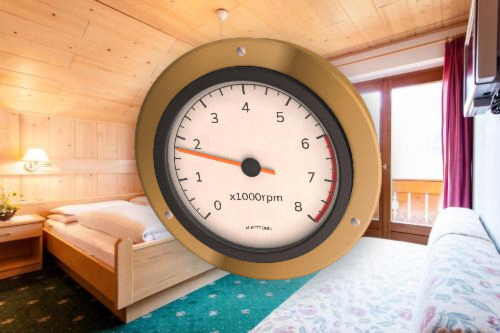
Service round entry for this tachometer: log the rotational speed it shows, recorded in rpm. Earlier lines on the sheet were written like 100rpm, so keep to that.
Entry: 1750rpm
